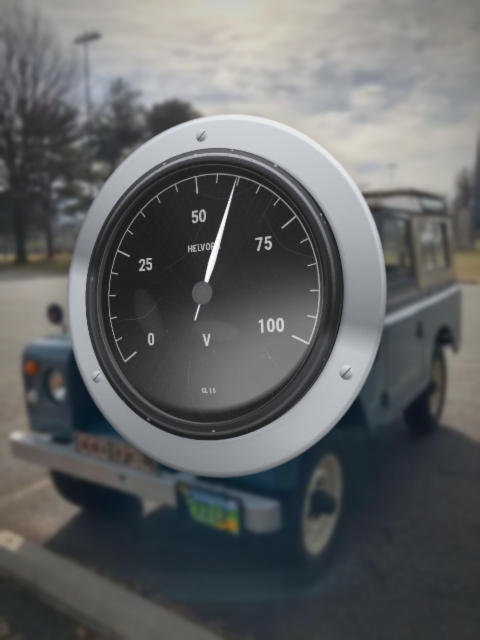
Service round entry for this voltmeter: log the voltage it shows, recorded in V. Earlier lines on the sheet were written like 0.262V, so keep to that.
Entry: 60V
